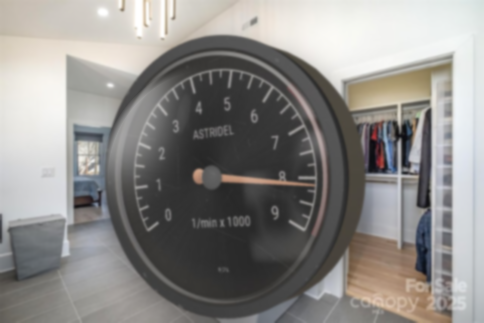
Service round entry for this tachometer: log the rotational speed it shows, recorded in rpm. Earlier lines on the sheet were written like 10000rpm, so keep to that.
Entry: 8125rpm
